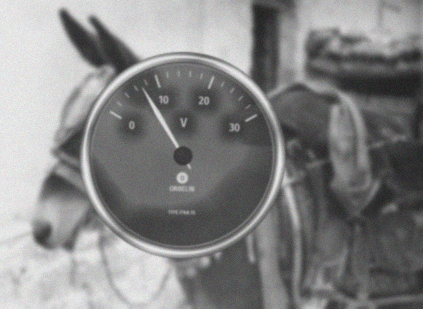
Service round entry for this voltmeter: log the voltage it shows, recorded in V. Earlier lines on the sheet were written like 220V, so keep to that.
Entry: 7V
